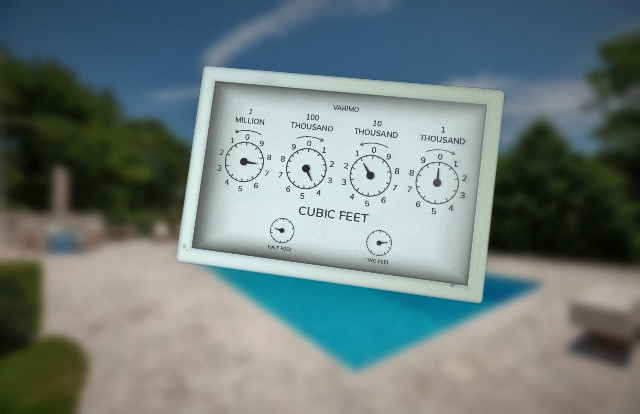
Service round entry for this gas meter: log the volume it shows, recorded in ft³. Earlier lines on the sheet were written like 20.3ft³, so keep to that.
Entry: 741000ft³
